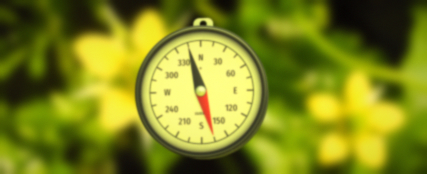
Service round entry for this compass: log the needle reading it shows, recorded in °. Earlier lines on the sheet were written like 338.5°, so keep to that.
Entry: 165°
